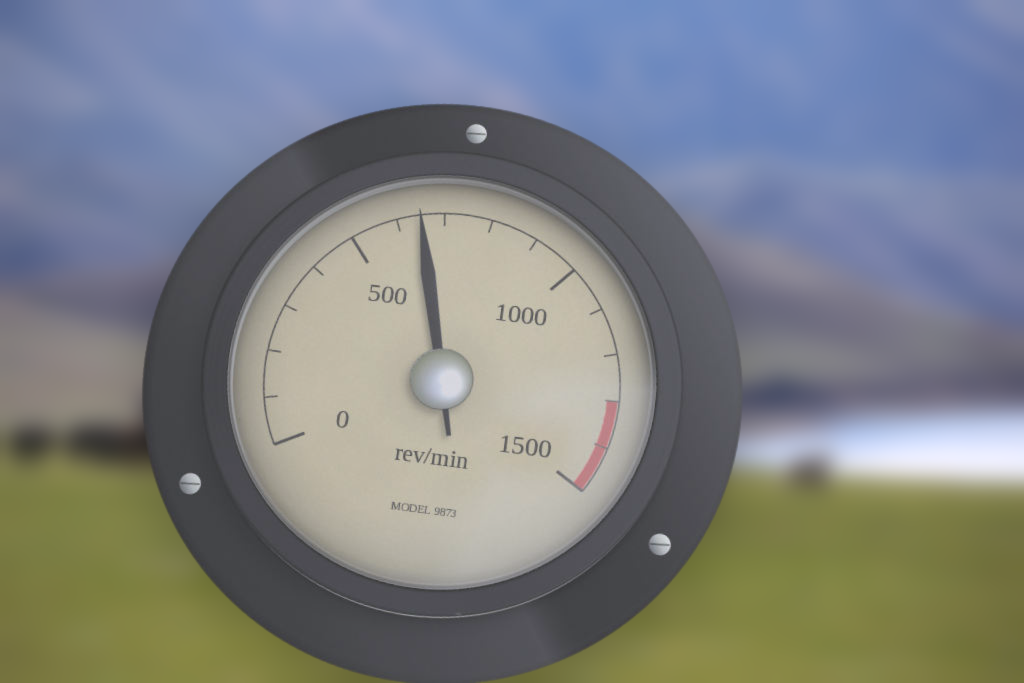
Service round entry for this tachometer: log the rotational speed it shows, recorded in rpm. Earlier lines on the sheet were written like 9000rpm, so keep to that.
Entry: 650rpm
